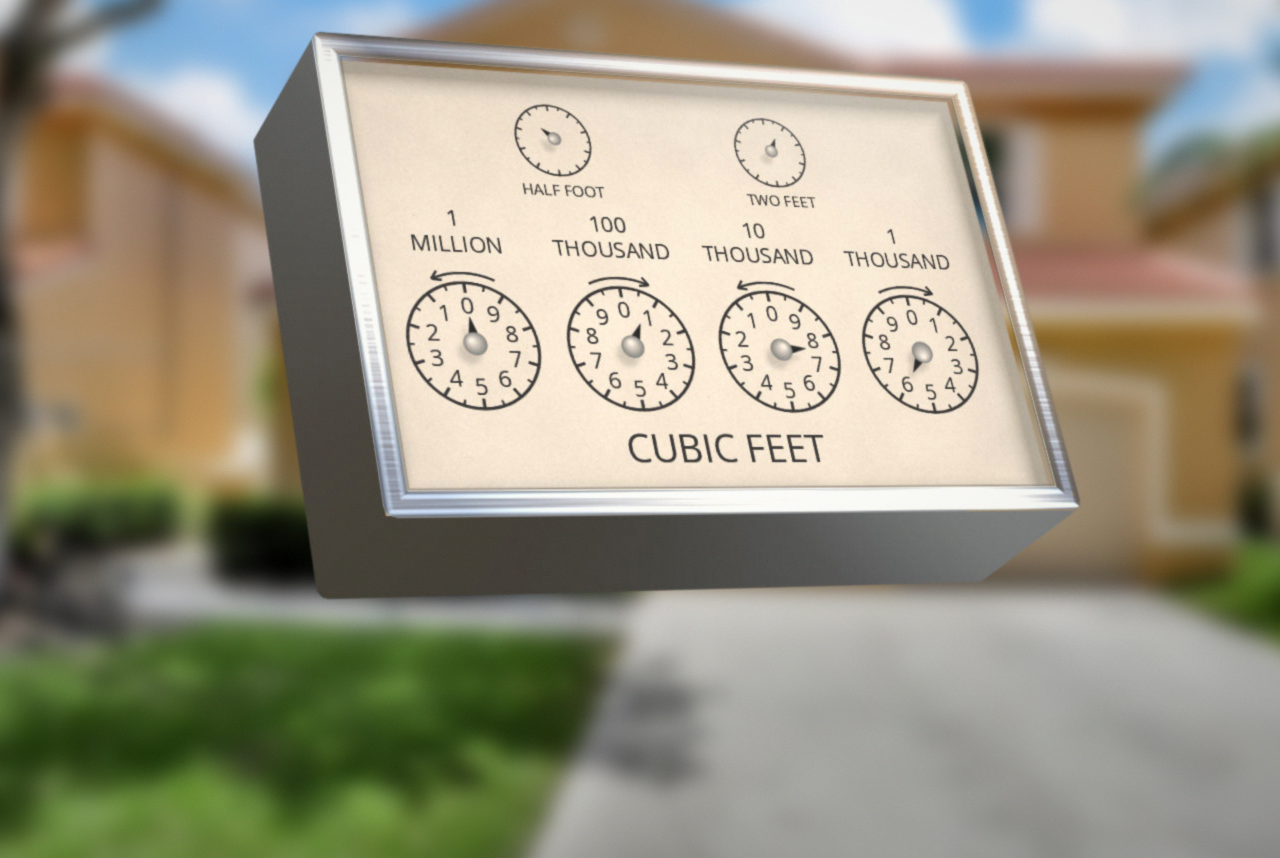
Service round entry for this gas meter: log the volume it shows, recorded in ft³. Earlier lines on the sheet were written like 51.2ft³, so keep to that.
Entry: 7600ft³
